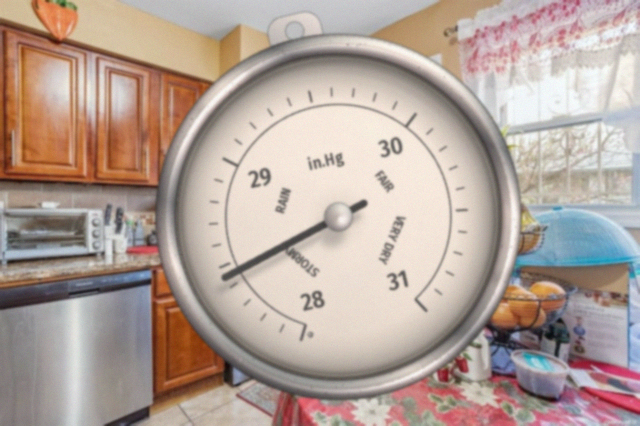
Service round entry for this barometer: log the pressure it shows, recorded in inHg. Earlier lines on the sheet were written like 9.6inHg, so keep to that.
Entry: 28.45inHg
